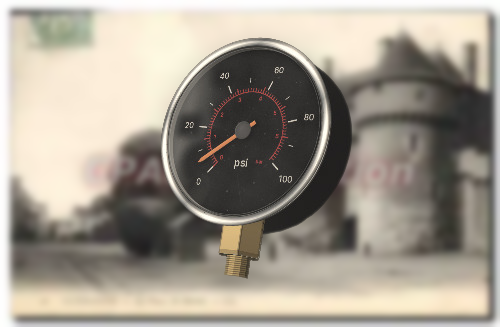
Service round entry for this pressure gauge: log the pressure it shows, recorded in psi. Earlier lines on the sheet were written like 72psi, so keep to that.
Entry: 5psi
